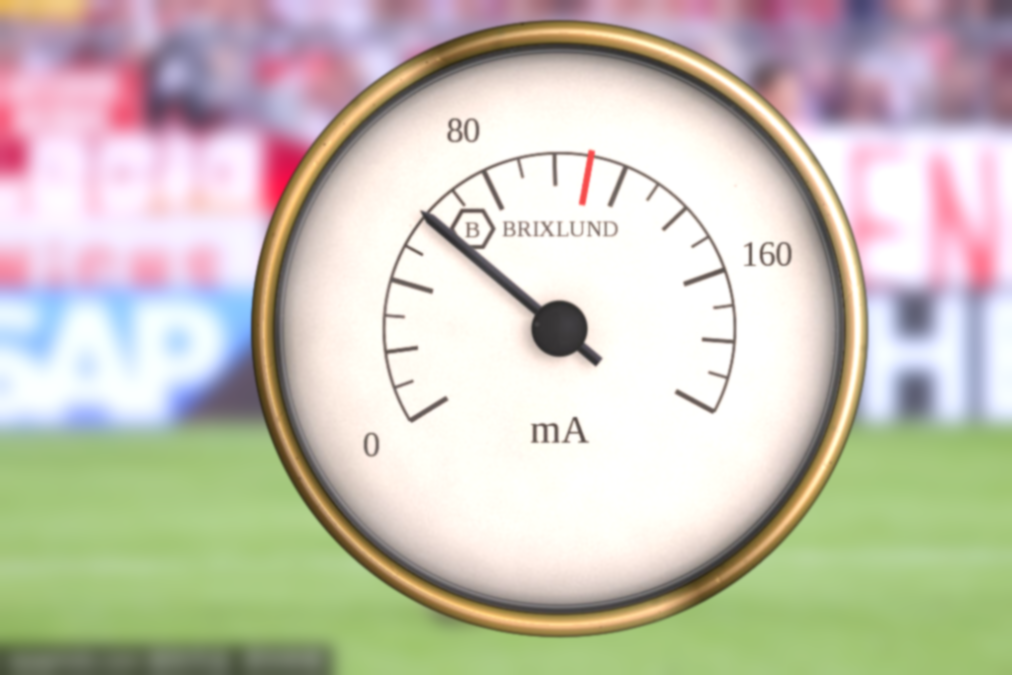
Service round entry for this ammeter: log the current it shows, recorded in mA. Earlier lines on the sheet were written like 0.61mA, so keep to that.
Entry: 60mA
